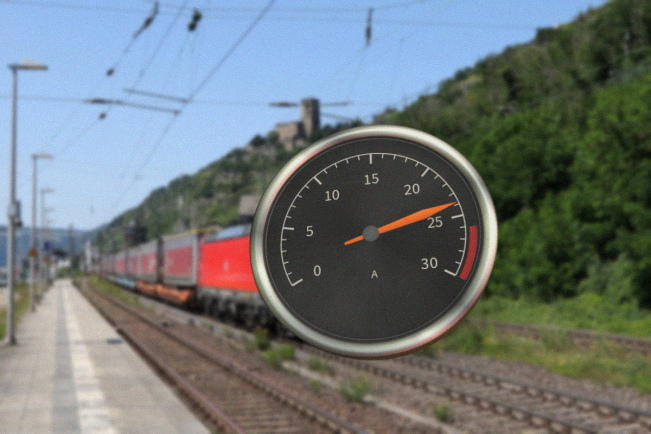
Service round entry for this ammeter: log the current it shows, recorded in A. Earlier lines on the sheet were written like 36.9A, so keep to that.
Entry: 24A
